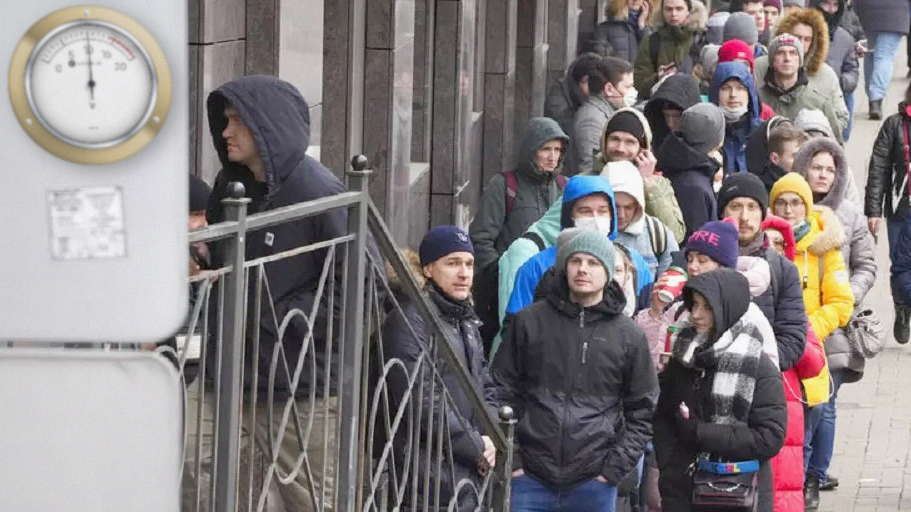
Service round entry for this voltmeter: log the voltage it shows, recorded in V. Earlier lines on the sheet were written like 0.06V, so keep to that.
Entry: 10V
